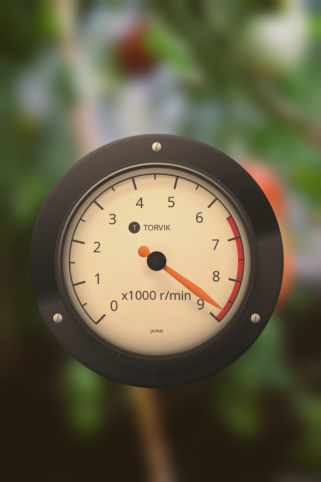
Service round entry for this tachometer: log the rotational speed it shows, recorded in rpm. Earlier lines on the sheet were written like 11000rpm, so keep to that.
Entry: 8750rpm
